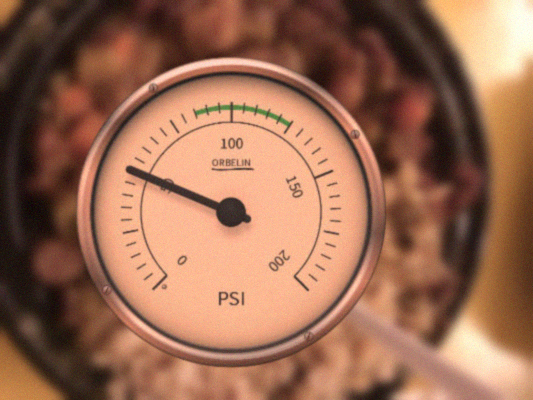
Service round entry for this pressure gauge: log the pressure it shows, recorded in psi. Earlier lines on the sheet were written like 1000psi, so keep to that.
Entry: 50psi
